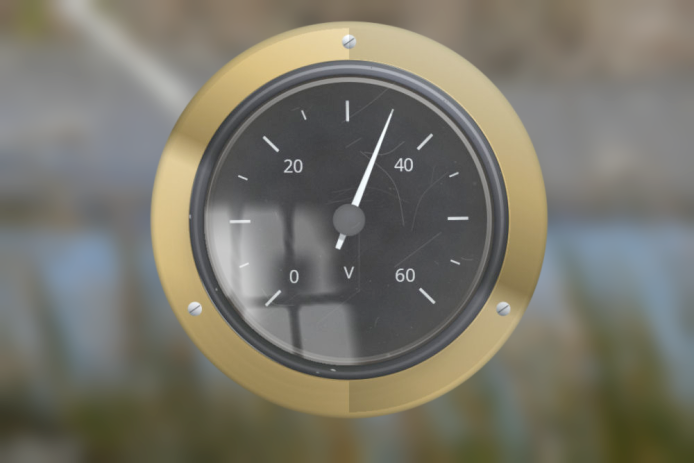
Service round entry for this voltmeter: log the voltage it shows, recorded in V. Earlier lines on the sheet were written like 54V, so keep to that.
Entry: 35V
